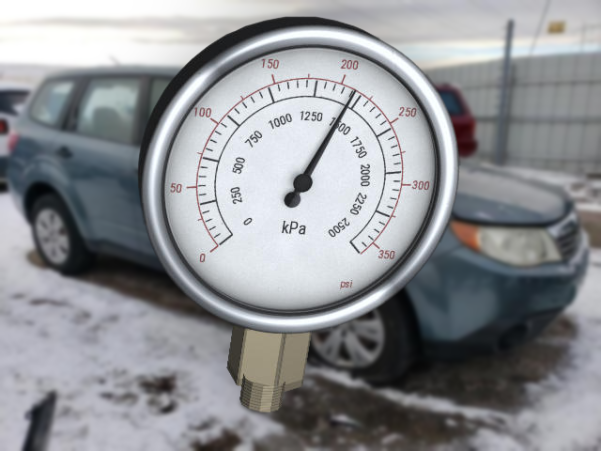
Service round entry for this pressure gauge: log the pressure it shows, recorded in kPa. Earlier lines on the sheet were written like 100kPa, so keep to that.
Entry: 1450kPa
